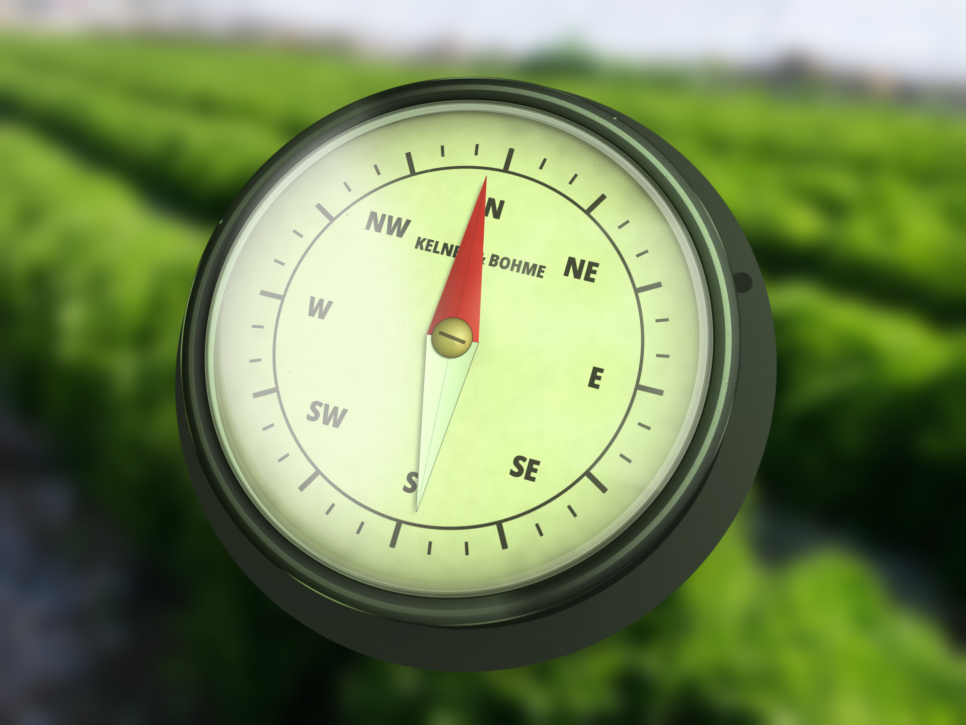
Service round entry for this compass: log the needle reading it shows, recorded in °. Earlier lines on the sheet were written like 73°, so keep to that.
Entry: 355°
